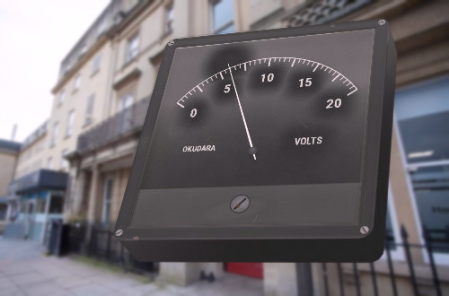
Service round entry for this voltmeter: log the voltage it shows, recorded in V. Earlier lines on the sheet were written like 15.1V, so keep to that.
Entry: 6V
